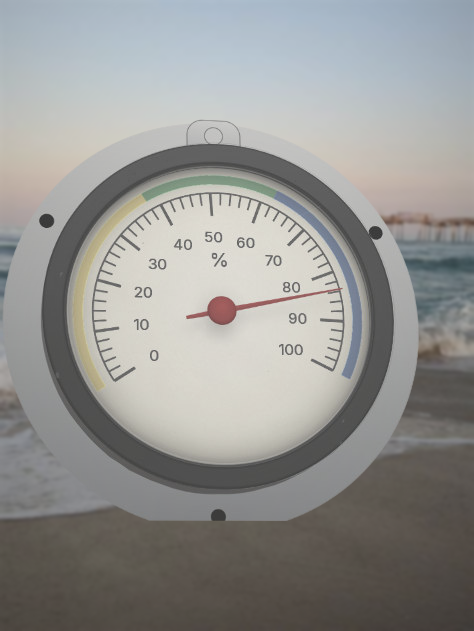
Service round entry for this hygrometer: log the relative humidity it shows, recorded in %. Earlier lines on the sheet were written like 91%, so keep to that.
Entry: 84%
